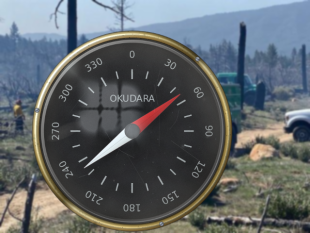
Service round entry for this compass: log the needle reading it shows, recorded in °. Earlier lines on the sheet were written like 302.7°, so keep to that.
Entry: 52.5°
